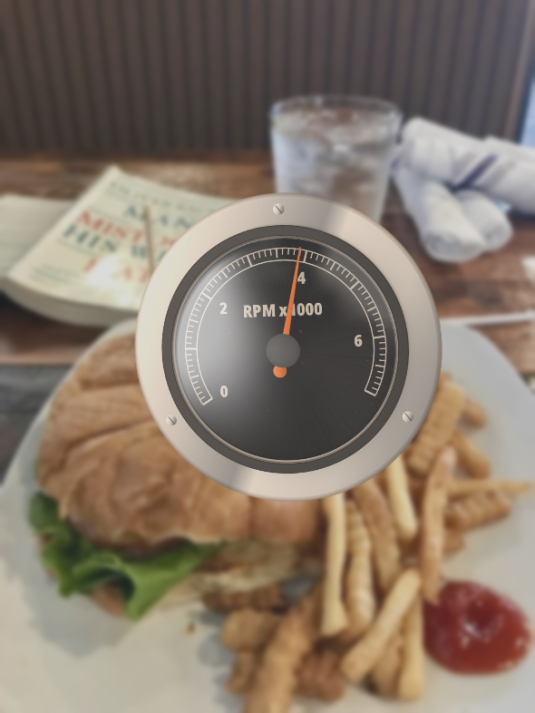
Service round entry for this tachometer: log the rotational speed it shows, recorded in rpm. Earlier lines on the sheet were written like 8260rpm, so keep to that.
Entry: 3900rpm
